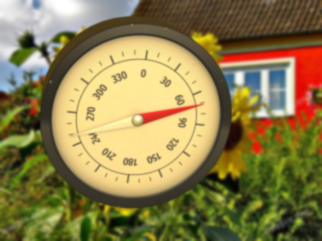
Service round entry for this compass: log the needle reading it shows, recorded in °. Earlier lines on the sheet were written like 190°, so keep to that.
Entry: 70°
